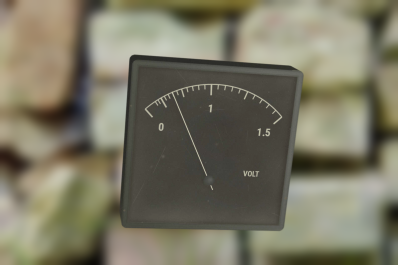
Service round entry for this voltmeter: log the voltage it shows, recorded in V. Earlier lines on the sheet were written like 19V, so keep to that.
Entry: 0.65V
